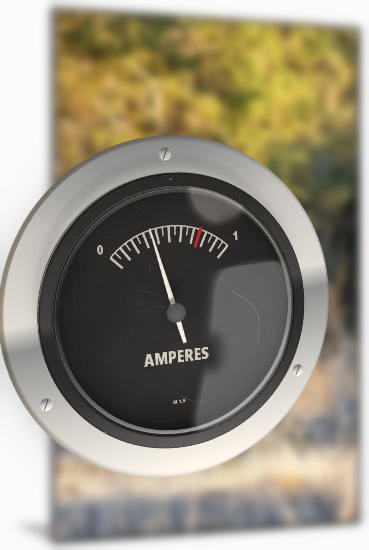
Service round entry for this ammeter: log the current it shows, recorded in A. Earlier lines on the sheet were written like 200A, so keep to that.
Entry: 0.35A
